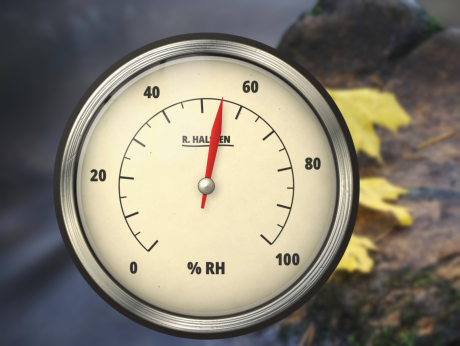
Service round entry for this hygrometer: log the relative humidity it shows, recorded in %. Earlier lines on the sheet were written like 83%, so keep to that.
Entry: 55%
